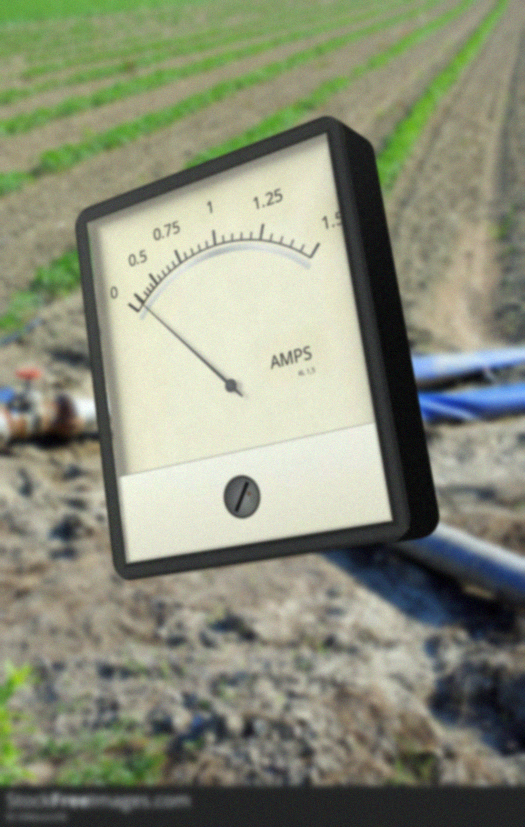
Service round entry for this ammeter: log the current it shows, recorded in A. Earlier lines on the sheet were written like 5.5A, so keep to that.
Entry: 0.25A
